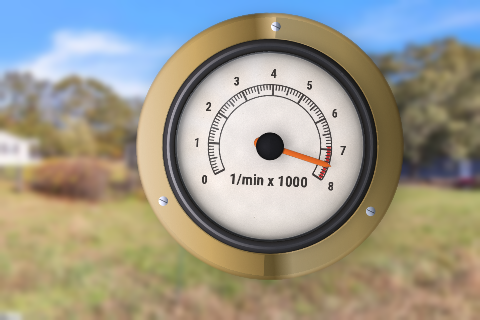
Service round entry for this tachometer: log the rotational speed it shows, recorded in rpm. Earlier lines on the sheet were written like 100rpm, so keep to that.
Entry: 7500rpm
